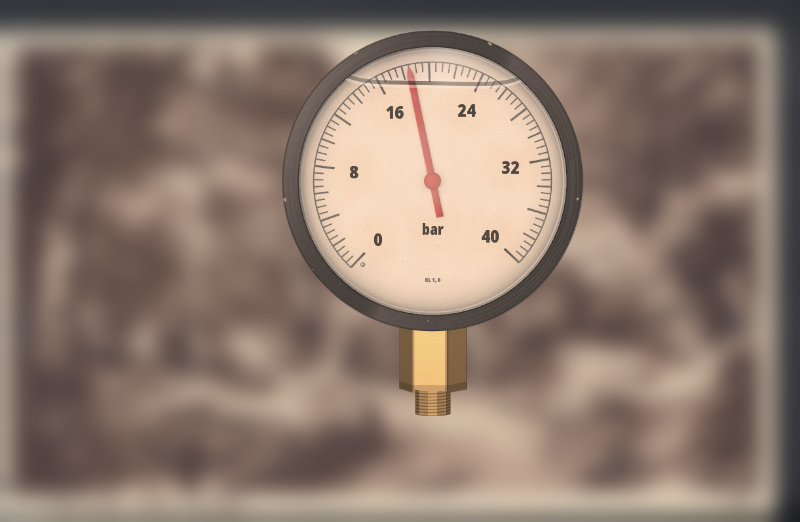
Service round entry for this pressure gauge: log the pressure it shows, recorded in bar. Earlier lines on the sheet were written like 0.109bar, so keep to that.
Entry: 18.5bar
